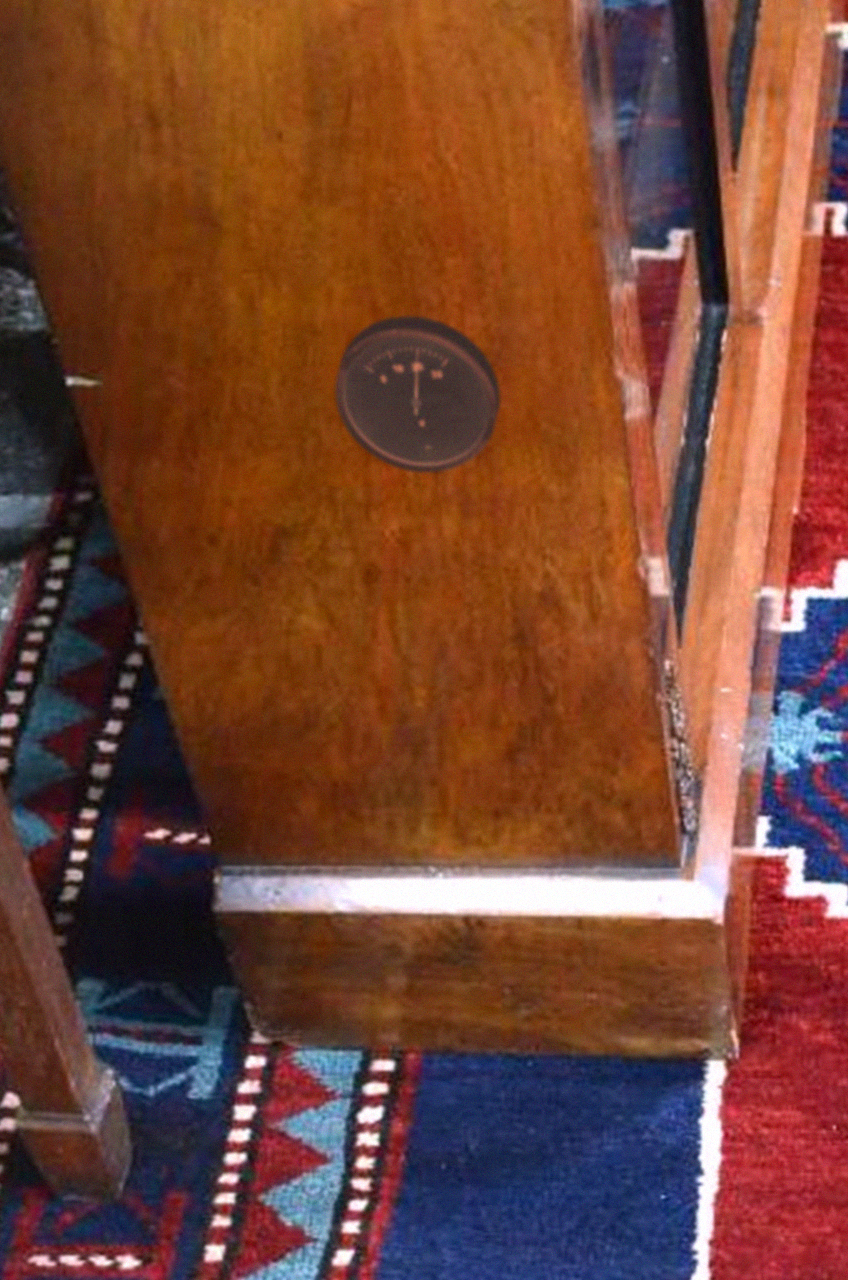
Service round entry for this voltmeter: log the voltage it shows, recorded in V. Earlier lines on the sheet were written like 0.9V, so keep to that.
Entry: 20V
